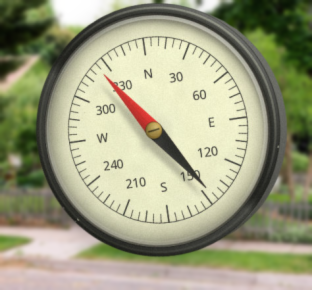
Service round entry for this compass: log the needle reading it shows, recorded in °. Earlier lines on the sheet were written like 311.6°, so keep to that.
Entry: 325°
